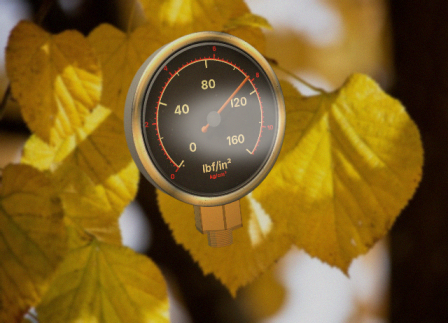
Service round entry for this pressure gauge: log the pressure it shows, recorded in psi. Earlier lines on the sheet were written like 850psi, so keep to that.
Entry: 110psi
